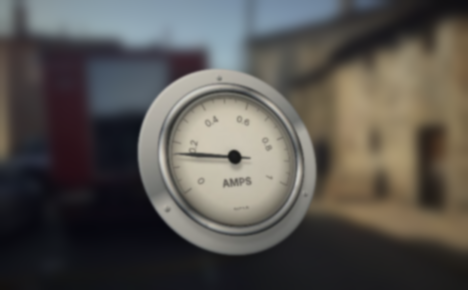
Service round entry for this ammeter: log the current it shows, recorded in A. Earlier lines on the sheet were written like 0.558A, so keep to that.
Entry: 0.15A
